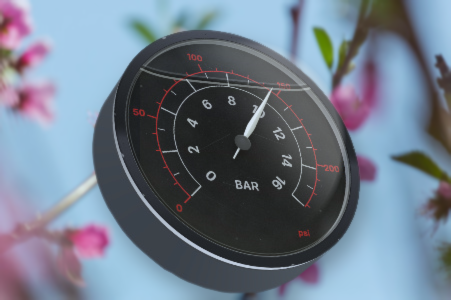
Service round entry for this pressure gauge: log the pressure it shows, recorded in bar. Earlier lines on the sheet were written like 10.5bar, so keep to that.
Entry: 10bar
